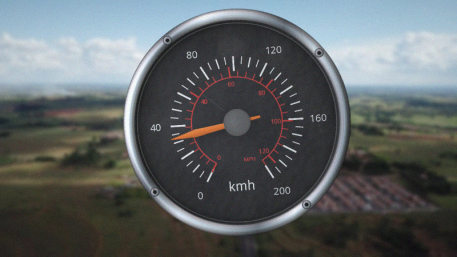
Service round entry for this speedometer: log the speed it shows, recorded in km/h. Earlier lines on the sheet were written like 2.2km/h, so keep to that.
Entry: 32.5km/h
